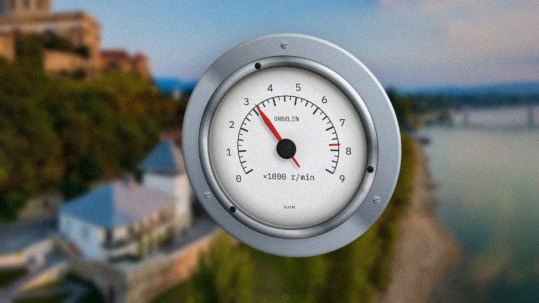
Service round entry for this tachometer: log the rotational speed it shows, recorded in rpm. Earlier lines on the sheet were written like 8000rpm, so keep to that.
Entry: 3250rpm
